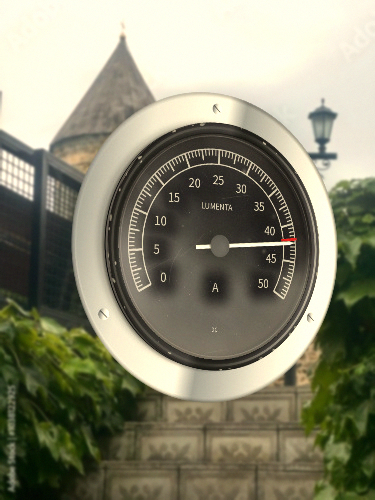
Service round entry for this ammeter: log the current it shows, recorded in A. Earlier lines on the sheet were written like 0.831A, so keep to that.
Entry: 42.5A
